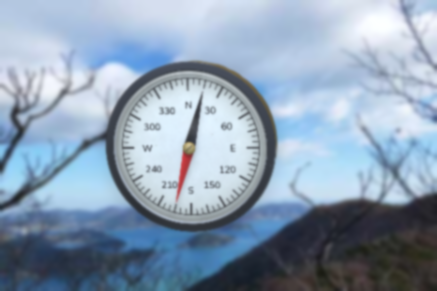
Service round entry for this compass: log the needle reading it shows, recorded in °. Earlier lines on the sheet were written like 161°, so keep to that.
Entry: 195°
